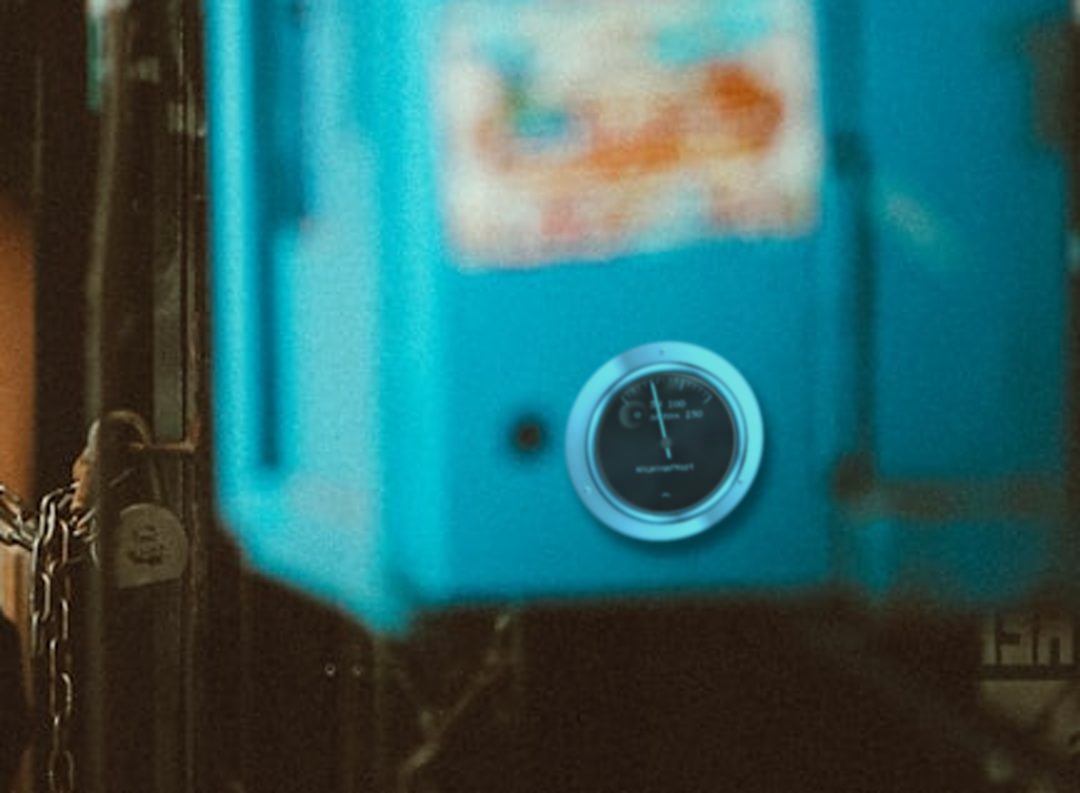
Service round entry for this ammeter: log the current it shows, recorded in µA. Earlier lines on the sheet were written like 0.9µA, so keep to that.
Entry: 50µA
